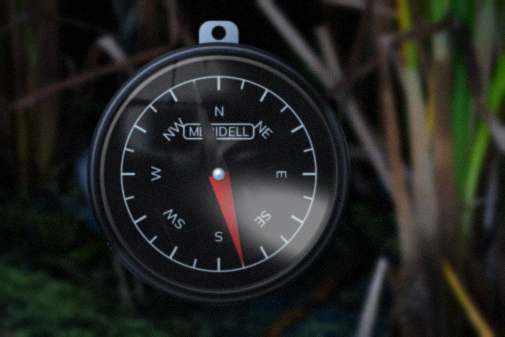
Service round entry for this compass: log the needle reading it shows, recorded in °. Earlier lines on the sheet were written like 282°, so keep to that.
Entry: 165°
